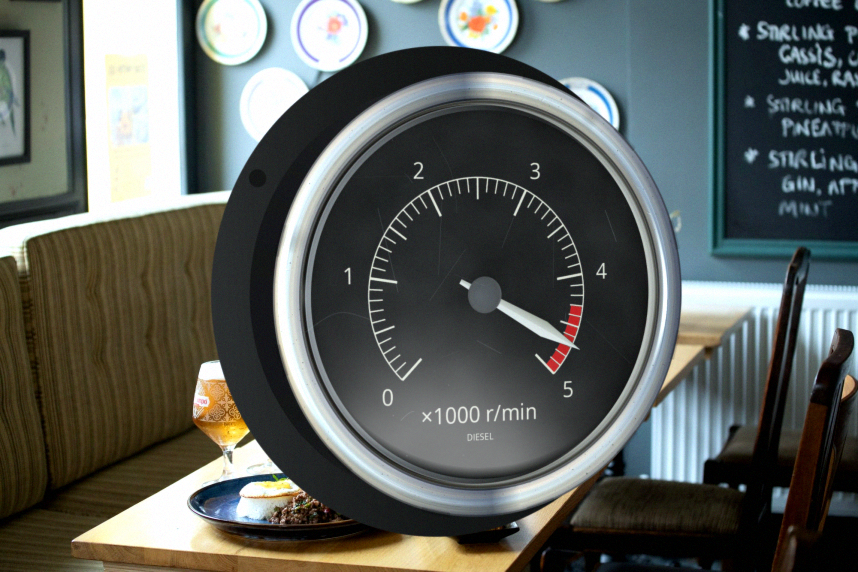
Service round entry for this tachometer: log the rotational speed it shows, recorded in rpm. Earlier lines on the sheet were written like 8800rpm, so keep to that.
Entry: 4700rpm
